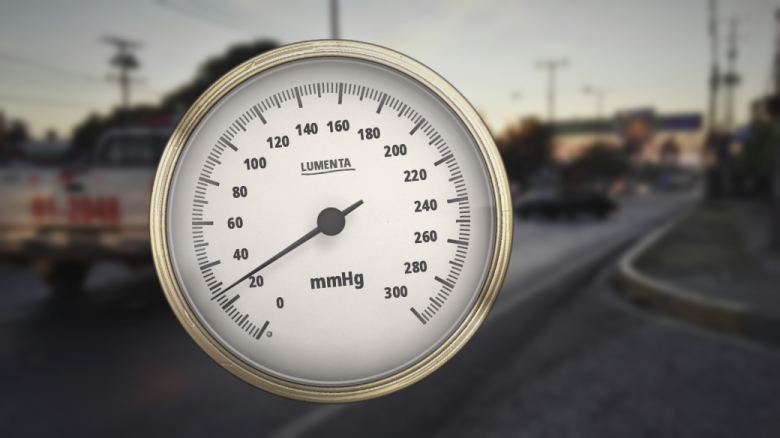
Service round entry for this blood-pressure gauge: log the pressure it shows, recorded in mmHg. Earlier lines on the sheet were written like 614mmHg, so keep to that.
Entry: 26mmHg
